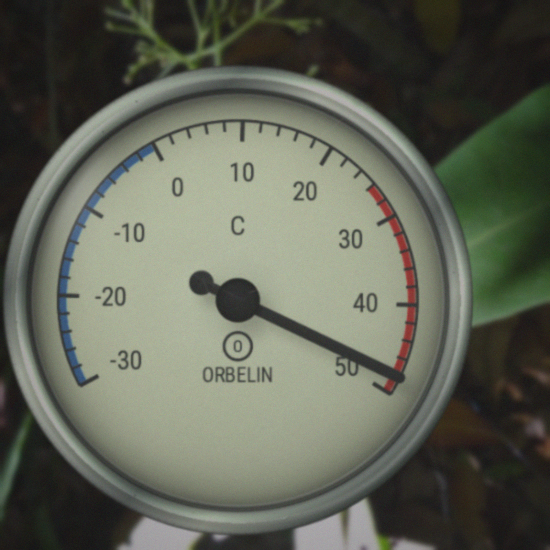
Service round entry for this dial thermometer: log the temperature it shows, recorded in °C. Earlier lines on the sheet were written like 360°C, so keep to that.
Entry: 48°C
